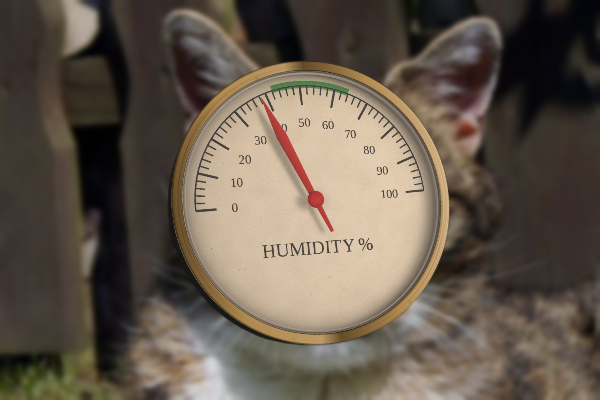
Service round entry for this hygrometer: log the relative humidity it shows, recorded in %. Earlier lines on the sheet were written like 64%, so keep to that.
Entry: 38%
